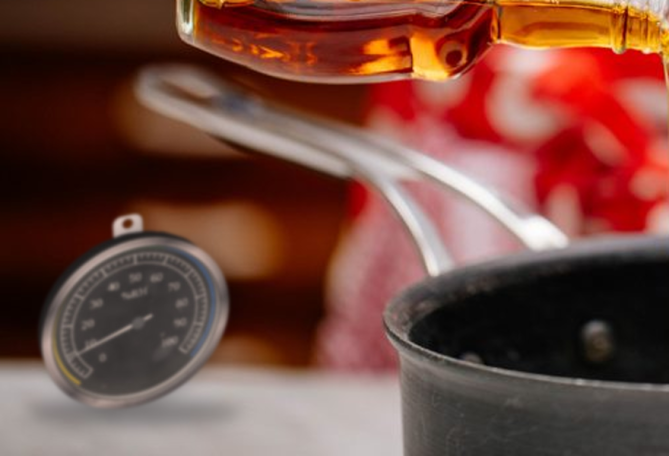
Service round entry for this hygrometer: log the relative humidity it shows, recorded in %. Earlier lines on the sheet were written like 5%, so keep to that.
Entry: 10%
